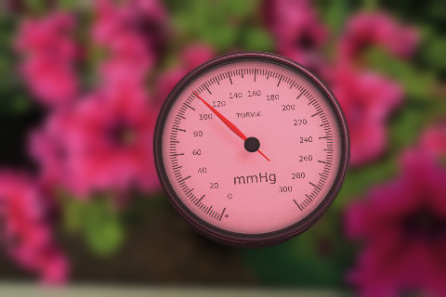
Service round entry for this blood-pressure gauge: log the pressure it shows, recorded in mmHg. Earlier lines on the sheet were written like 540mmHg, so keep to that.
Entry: 110mmHg
